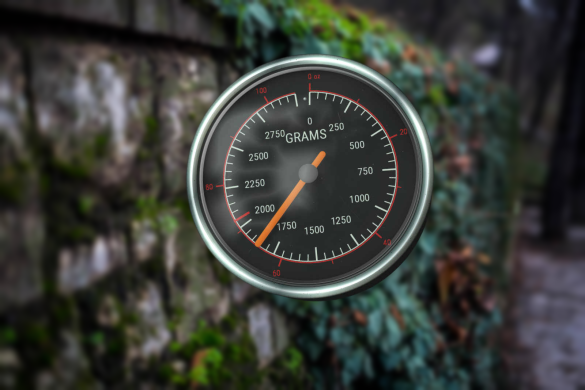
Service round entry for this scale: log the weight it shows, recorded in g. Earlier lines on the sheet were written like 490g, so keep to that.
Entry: 1850g
